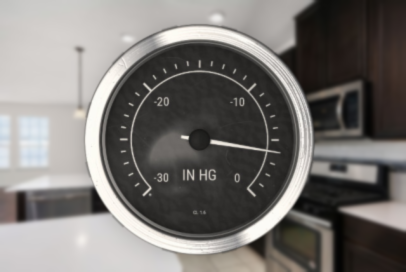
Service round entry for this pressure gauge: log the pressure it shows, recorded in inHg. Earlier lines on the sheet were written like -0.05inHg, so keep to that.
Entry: -4inHg
